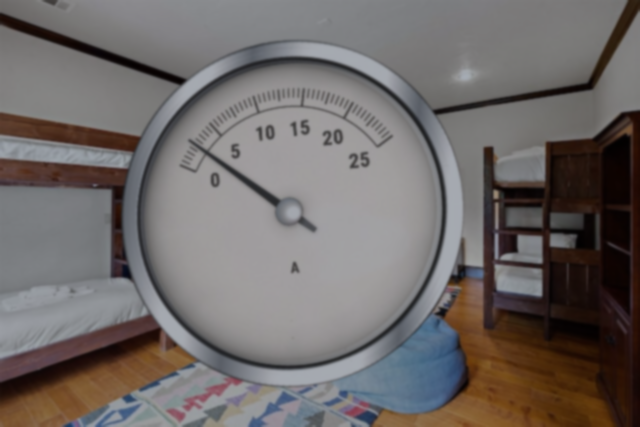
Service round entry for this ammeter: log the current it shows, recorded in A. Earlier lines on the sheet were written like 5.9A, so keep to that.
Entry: 2.5A
